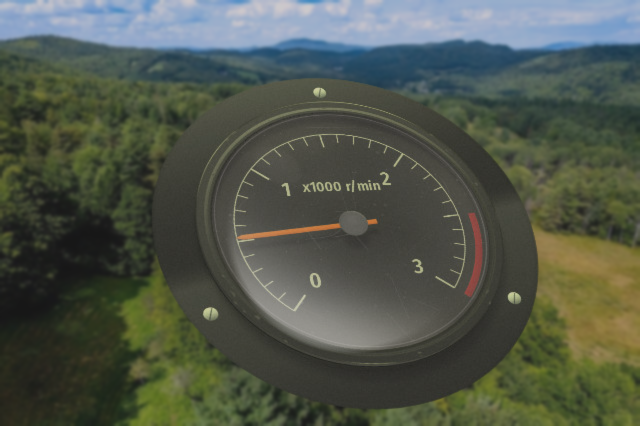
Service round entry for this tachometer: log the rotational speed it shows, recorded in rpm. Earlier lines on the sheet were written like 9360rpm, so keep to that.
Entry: 500rpm
